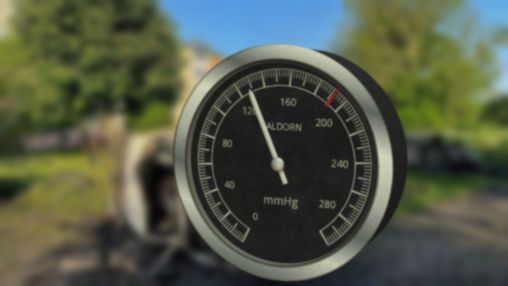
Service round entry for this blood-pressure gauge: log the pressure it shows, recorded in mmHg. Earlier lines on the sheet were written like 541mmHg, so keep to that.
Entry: 130mmHg
